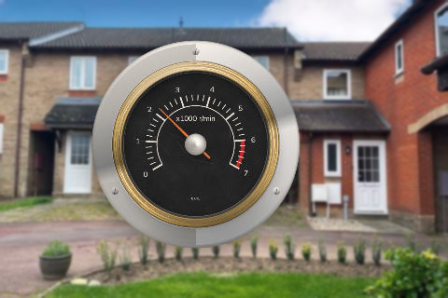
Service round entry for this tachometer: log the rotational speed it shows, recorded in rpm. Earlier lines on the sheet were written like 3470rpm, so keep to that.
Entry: 2200rpm
